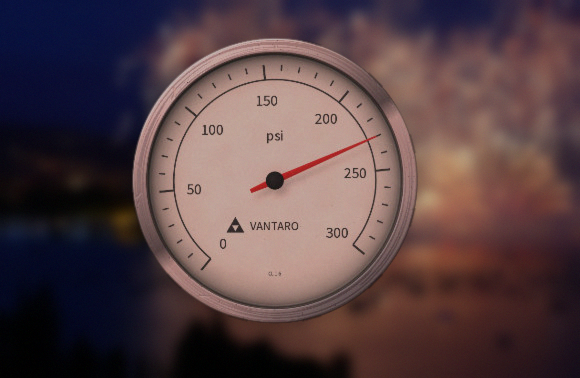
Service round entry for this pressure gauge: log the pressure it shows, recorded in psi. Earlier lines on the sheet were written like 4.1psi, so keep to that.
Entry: 230psi
